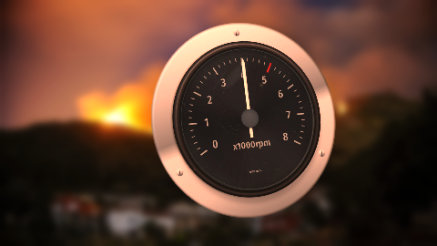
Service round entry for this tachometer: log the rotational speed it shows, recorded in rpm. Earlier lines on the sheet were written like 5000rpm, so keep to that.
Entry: 4000rpm
